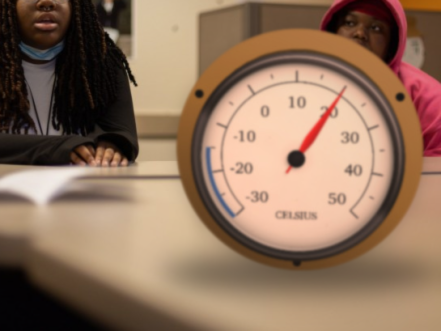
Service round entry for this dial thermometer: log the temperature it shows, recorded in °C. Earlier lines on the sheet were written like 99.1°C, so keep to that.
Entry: 20°C
